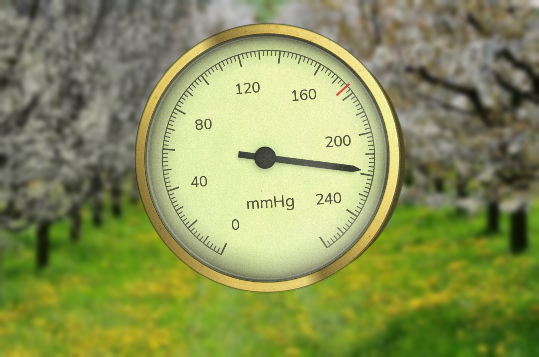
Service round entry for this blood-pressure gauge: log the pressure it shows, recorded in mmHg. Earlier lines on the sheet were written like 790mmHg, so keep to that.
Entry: 218mmHg
